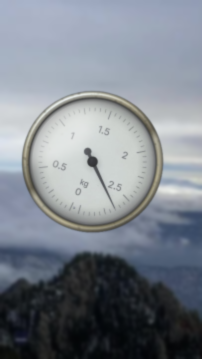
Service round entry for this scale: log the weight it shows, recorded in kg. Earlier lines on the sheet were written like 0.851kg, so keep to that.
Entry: 2.65kg
